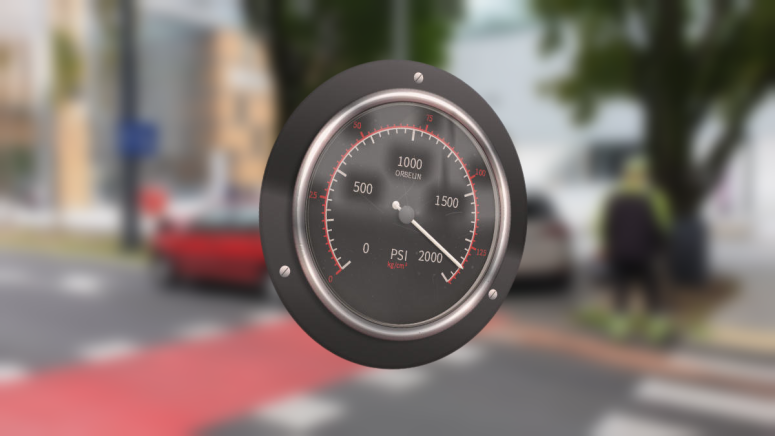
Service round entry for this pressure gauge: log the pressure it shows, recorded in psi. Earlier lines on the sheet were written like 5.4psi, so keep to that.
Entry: 1900psi
